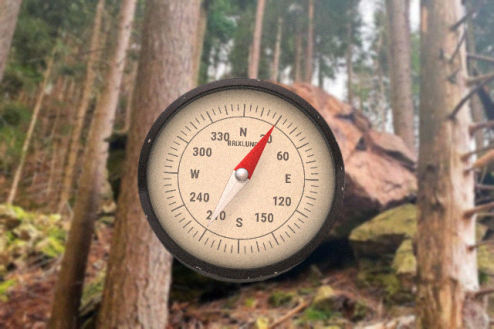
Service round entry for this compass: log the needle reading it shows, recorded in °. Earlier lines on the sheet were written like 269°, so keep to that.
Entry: 30°
